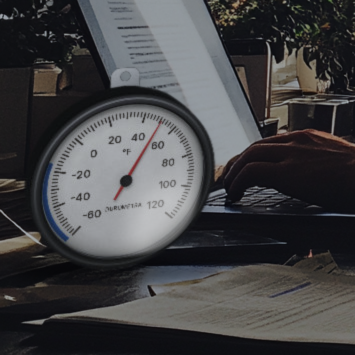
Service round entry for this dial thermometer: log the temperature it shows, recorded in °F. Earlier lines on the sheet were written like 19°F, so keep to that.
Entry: 50°F
